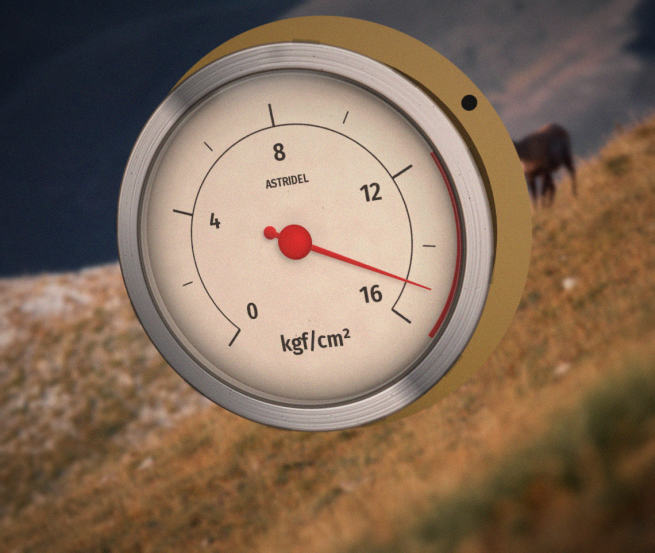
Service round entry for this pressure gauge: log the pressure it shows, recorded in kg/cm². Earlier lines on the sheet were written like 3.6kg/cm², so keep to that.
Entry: 15kg/cm²
